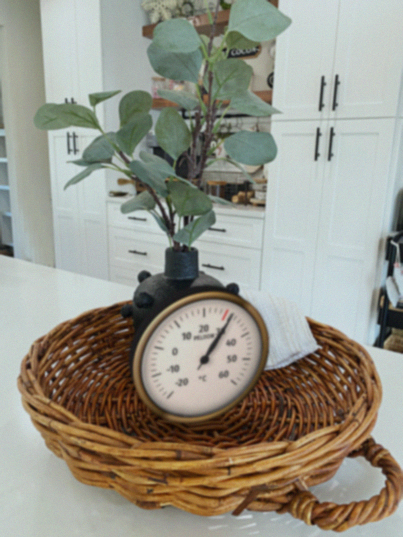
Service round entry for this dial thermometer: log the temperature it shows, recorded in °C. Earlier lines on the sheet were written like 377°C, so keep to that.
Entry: 30°C
